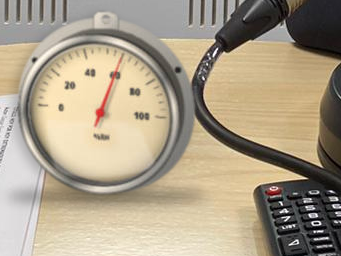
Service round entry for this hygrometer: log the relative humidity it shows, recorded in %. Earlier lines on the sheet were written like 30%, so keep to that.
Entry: 60%
